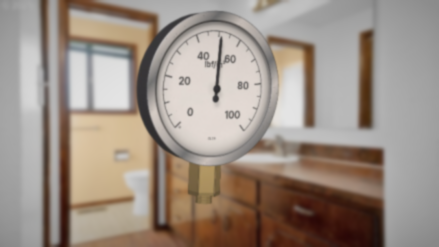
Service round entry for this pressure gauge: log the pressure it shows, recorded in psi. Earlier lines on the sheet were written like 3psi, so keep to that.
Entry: 50psi
